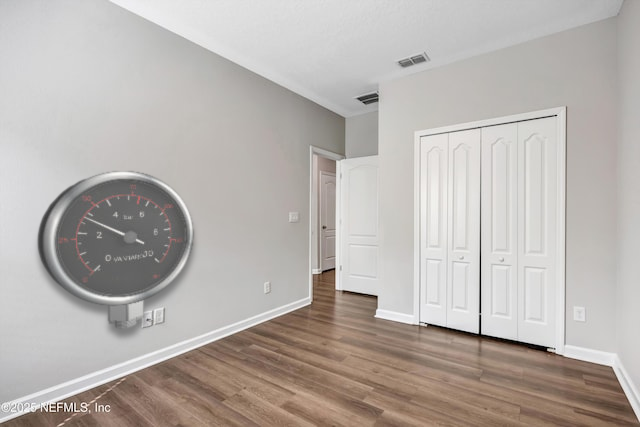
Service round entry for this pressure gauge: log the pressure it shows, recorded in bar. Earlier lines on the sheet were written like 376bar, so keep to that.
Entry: 2.75bar
